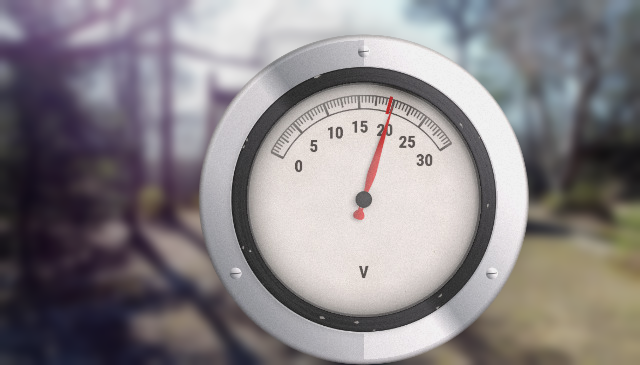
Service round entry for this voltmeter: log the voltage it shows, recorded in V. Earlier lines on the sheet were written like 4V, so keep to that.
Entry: 20V
